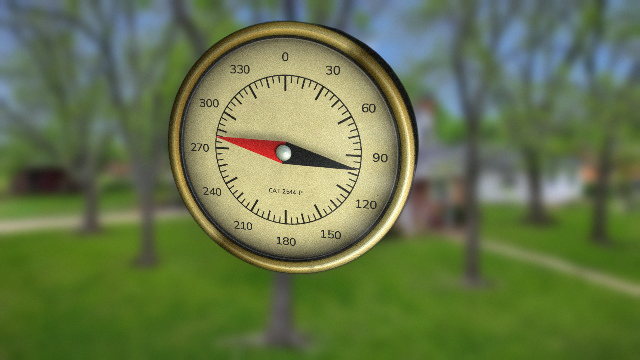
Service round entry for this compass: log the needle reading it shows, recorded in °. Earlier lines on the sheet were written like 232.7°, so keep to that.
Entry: 280°
